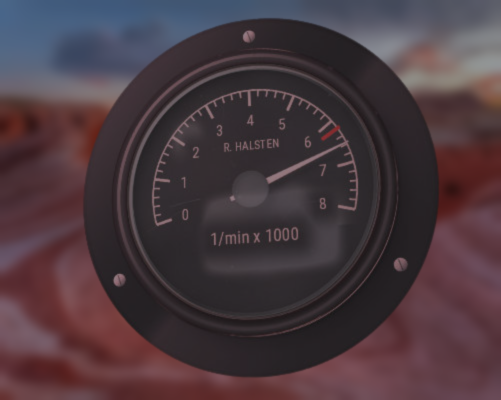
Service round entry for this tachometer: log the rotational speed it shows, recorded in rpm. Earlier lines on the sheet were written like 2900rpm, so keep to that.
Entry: 6600rpm
